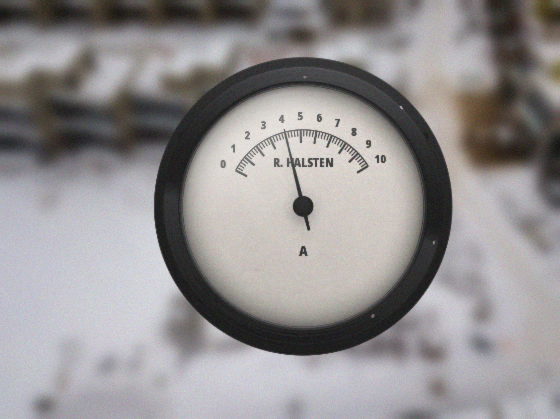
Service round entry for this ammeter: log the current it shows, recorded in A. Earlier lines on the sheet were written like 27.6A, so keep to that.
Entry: 4A
